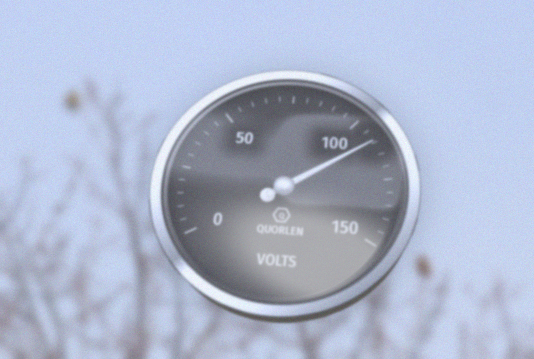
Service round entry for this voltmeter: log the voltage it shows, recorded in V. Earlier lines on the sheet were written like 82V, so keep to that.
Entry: 110V
